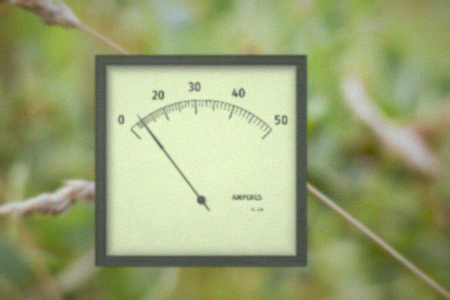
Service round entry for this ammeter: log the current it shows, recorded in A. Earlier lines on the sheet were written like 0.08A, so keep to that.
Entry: 10A
